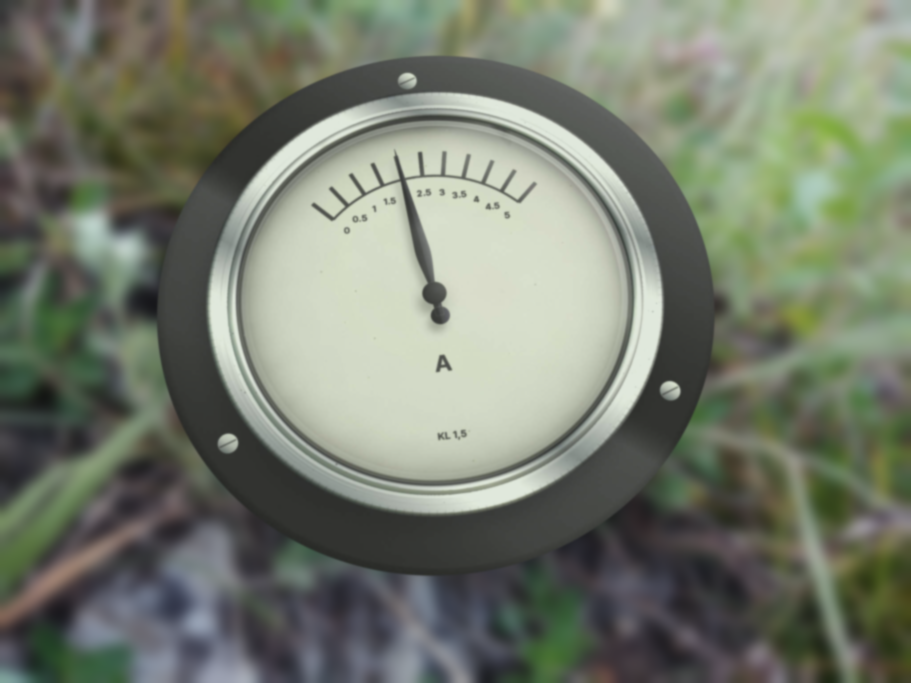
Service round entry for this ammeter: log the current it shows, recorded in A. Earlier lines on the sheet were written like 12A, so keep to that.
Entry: 2A
